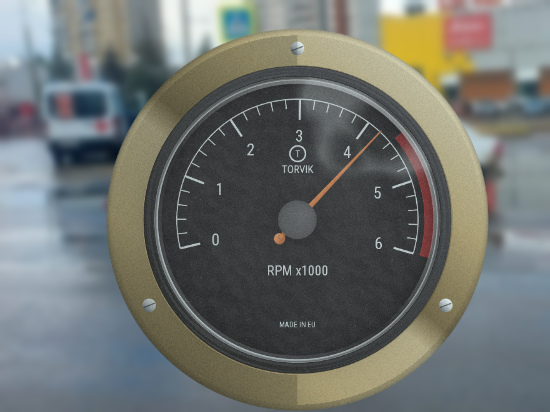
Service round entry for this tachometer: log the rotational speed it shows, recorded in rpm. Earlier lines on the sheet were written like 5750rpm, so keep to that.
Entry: 4200rpm
